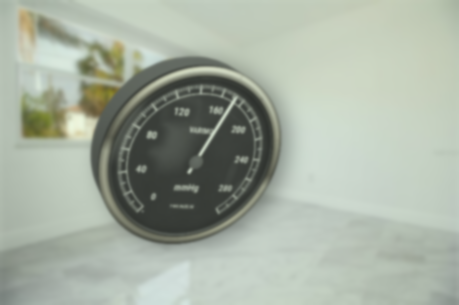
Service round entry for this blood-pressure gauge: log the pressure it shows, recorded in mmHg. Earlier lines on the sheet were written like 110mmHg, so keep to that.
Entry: 170mmHg
